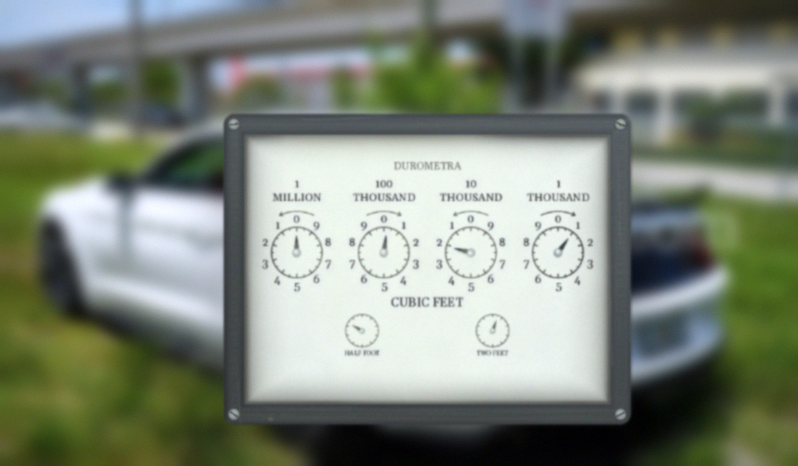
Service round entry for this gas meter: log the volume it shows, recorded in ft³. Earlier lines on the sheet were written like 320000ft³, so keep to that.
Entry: 2100ft³
